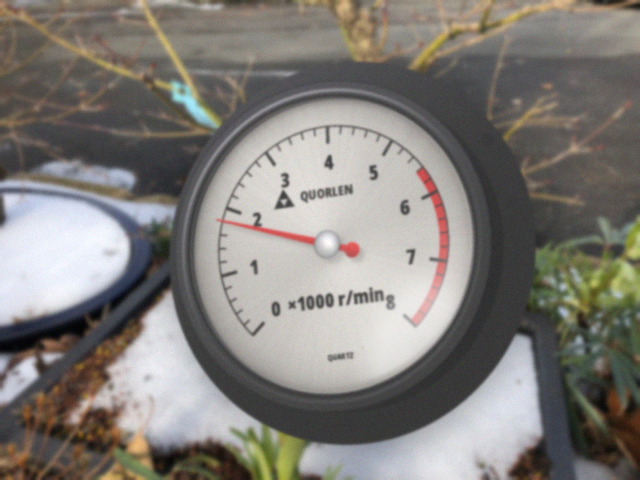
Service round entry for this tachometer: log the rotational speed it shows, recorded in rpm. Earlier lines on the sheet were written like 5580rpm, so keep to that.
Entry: 1800rpm
